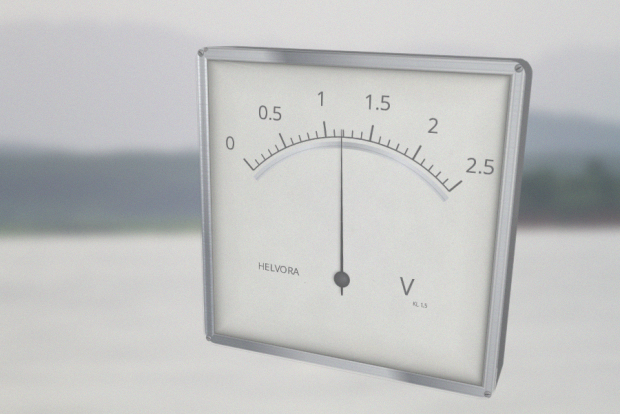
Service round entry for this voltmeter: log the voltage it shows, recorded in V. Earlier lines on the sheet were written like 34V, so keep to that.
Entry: 1.2V
